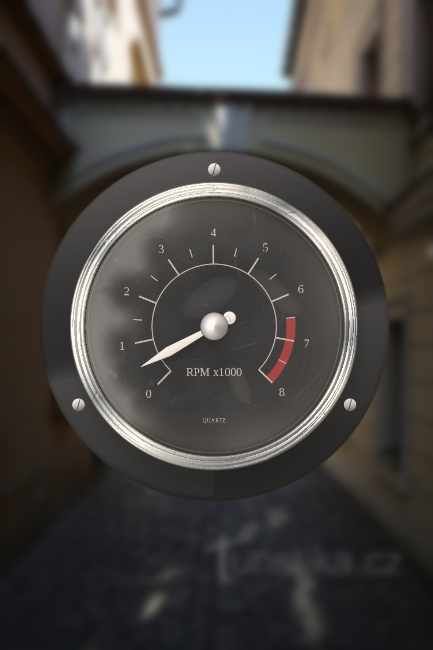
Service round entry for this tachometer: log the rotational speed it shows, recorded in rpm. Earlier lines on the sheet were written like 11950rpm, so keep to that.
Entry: 500rpm
